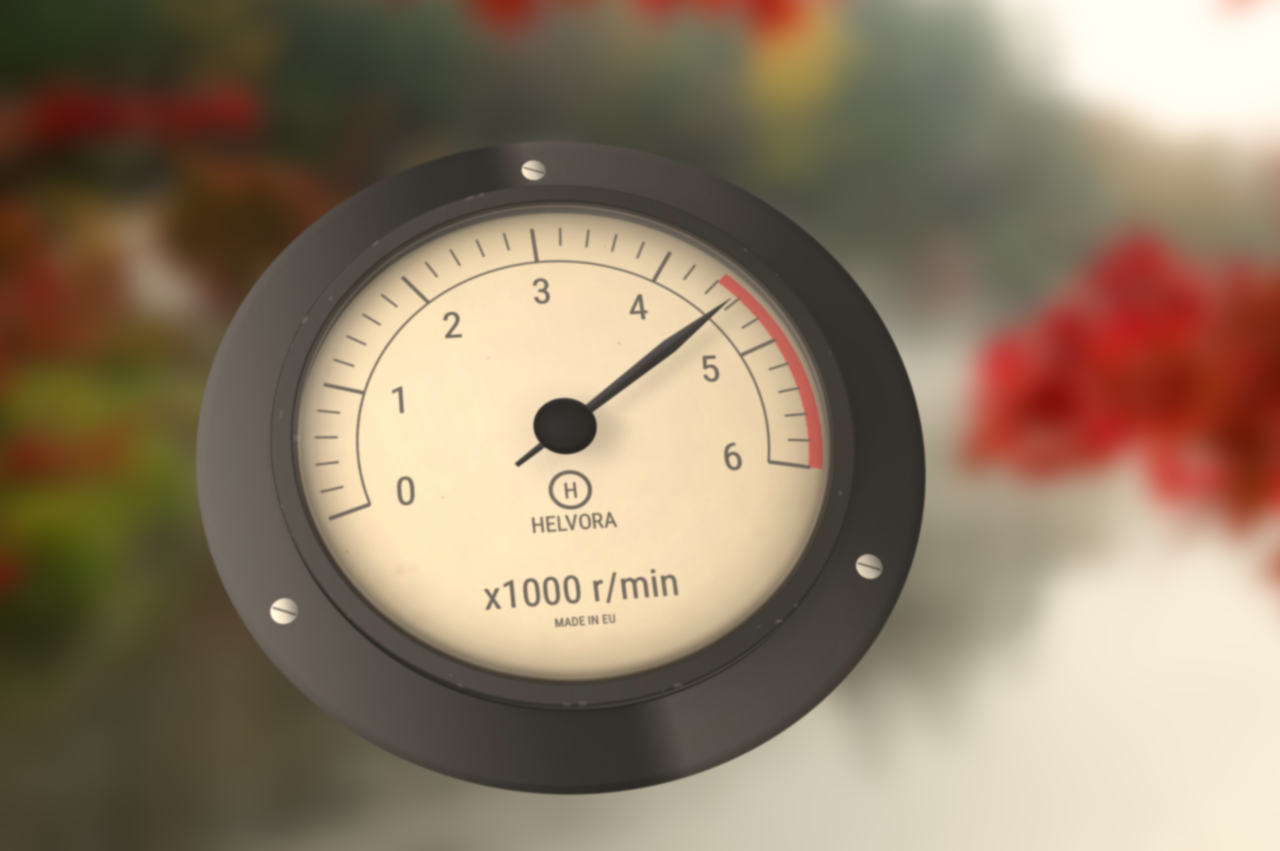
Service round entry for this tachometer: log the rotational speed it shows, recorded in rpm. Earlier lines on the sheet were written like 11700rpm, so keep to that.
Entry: 4600rpm
